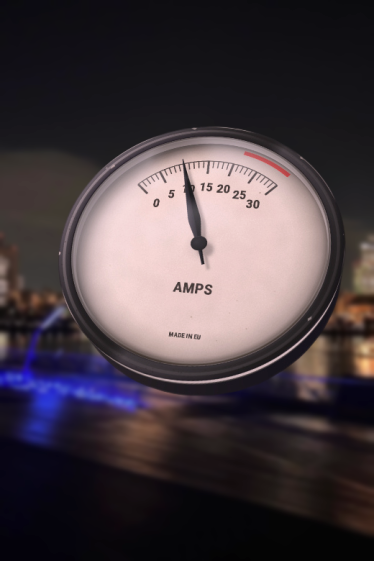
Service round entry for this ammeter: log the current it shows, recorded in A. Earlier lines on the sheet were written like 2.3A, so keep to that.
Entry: 10A
